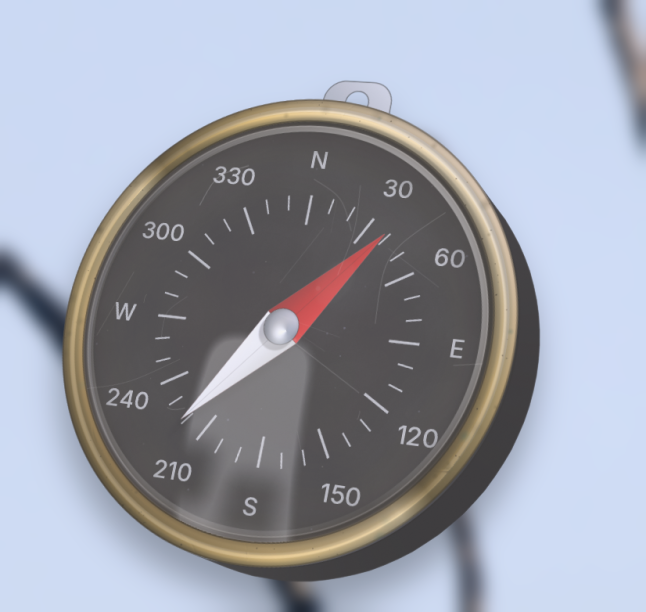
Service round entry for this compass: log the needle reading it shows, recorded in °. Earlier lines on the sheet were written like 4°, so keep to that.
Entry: 40°
